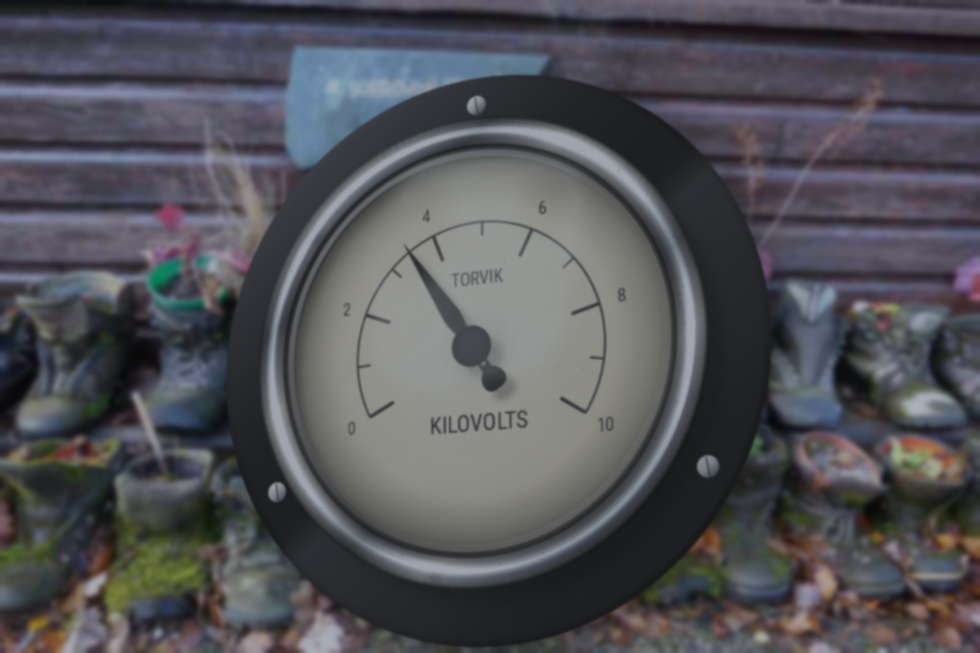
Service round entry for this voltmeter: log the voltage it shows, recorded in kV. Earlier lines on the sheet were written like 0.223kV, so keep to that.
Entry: 3.5kV
